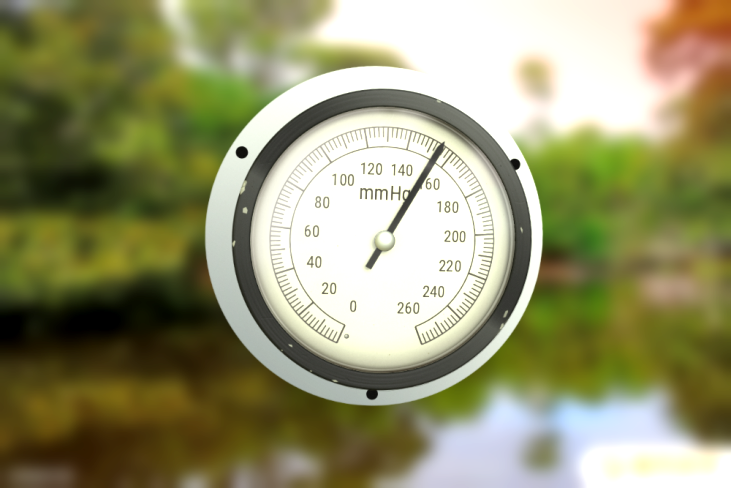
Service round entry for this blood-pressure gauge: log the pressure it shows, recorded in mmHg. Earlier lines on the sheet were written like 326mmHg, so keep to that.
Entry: 154mmHg
